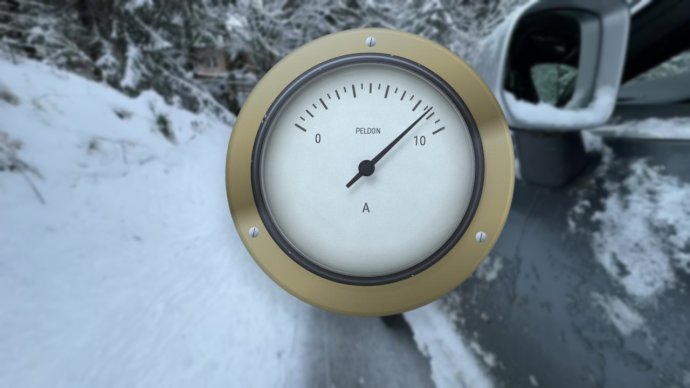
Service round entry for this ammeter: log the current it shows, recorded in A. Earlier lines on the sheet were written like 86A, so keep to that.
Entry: 8.75A
